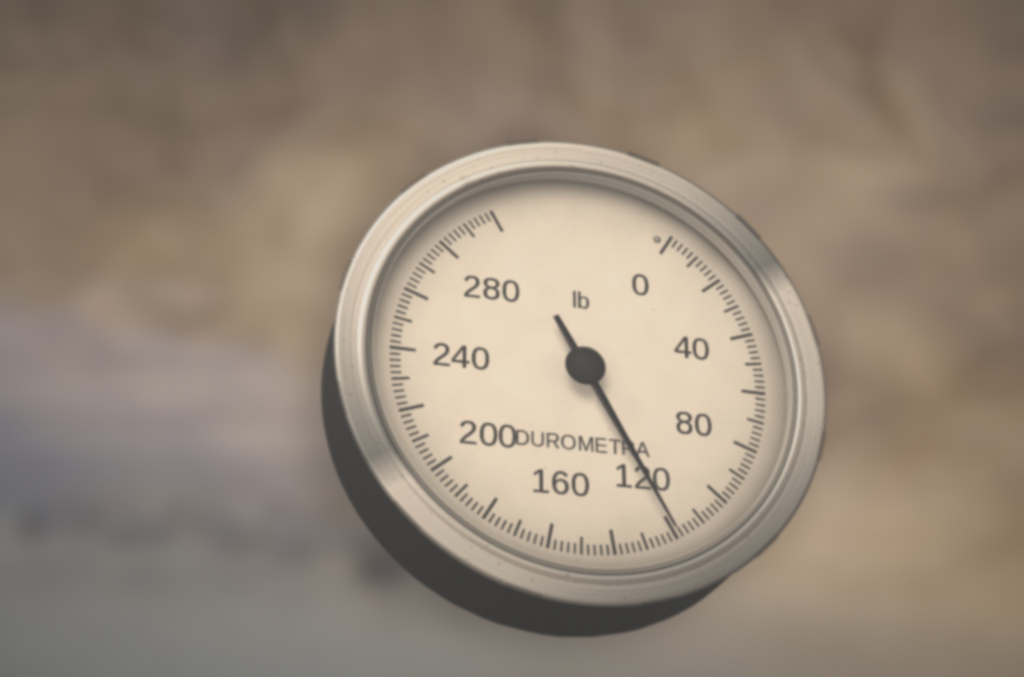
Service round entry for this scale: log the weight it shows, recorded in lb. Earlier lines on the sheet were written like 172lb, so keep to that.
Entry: 120lb
